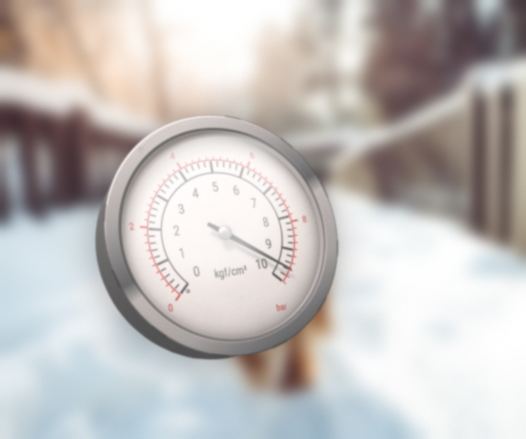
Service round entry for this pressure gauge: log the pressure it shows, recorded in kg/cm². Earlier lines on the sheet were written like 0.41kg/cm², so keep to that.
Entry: 9.6kg/cm²
